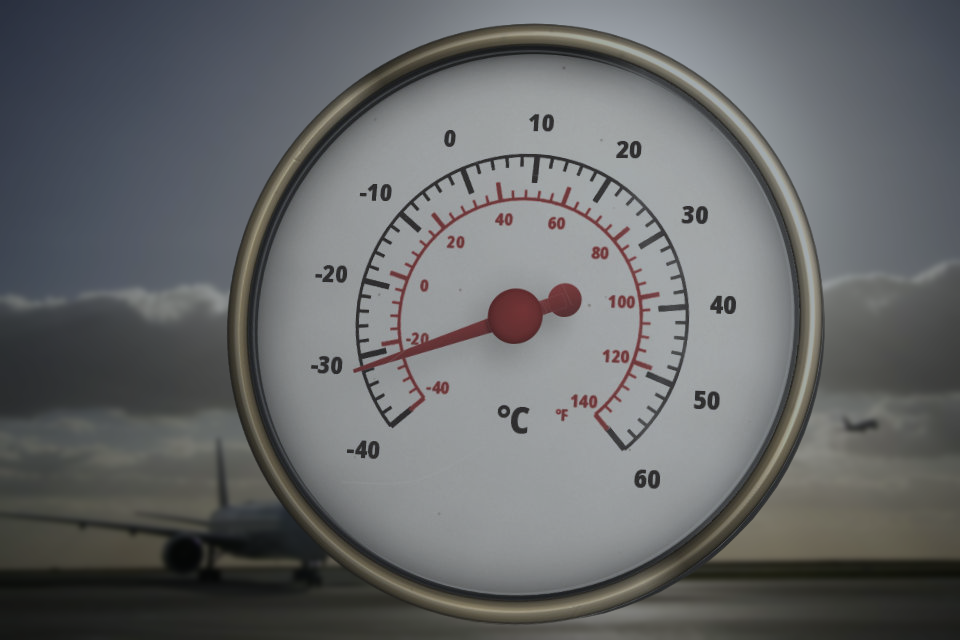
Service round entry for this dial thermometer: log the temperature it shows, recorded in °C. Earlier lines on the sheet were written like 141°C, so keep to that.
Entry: -32°C
